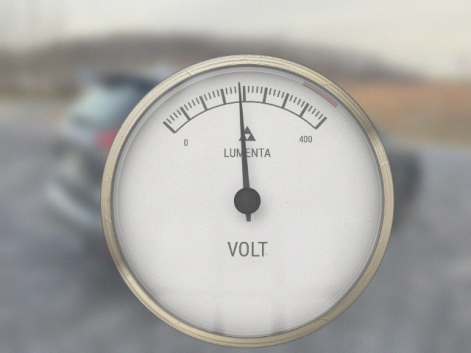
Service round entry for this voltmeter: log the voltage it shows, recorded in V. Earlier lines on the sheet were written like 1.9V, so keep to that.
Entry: 190V
